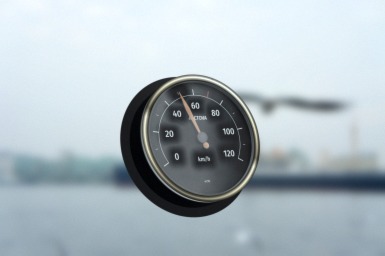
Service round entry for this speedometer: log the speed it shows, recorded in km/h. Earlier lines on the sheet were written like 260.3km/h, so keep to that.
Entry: 50km/h
